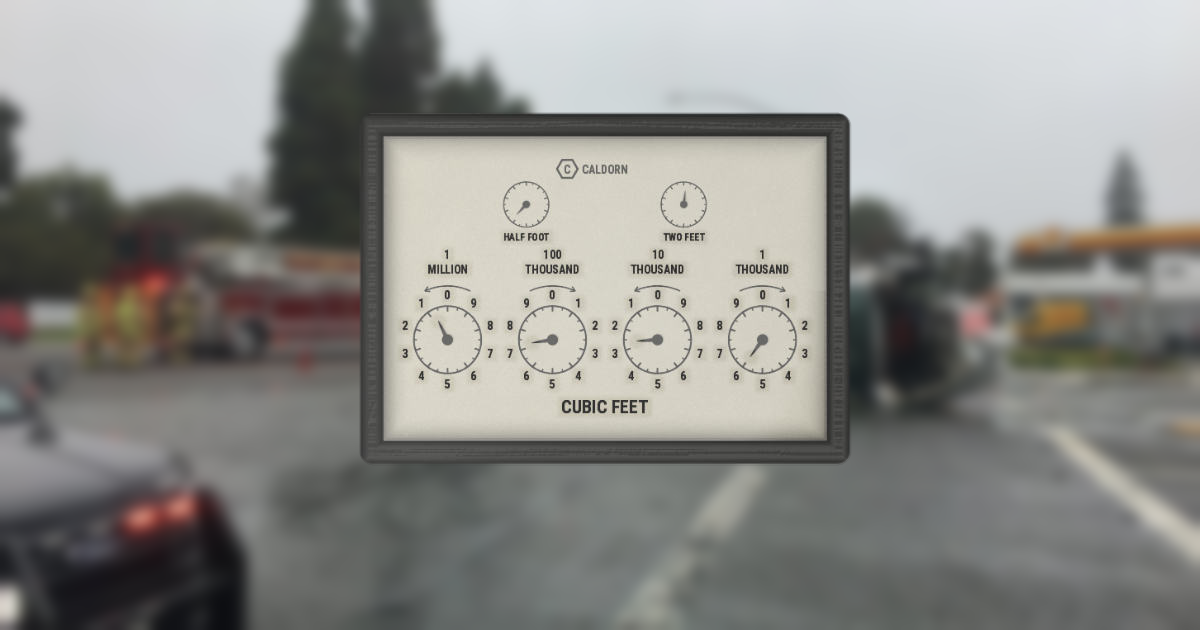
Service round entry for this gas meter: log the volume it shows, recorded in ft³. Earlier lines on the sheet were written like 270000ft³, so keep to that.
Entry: 72600ft³
